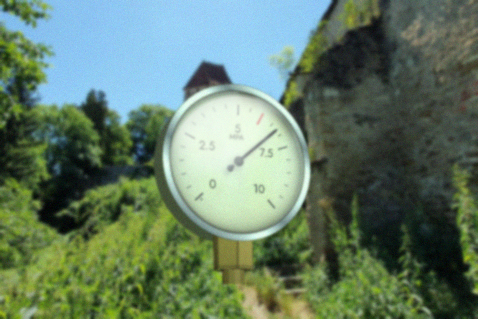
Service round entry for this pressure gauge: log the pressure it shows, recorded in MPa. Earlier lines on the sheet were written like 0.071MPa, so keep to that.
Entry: 6.75MPa
